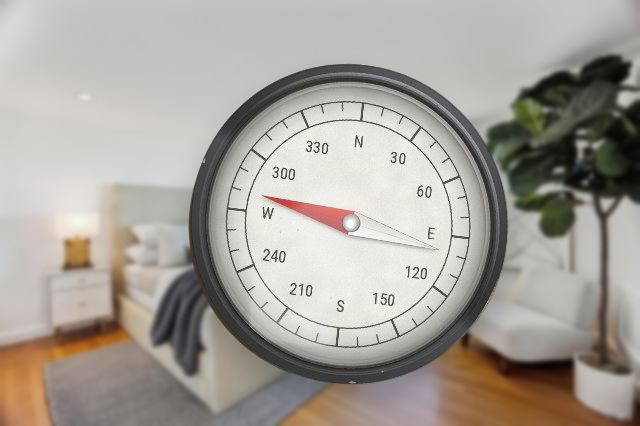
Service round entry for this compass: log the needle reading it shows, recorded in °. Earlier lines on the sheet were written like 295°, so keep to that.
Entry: 280°
